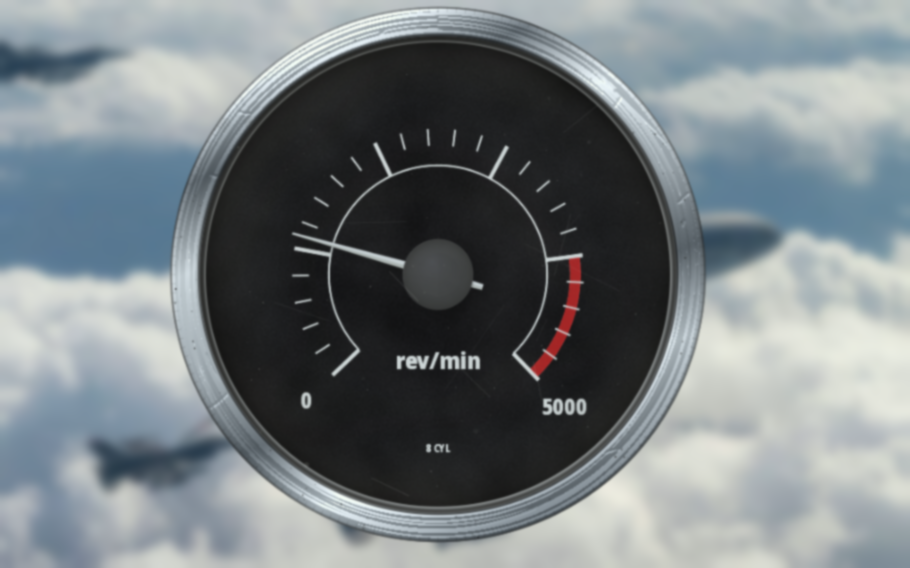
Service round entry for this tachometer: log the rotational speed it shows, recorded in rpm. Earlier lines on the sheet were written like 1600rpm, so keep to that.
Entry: 1100rpm
